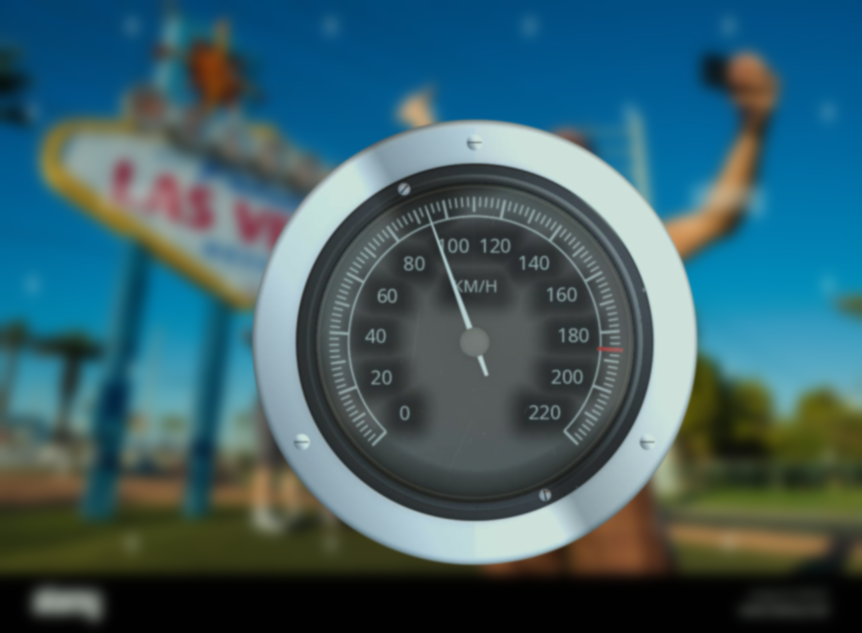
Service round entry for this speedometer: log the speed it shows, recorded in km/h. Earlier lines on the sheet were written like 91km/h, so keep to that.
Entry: 94km/h
